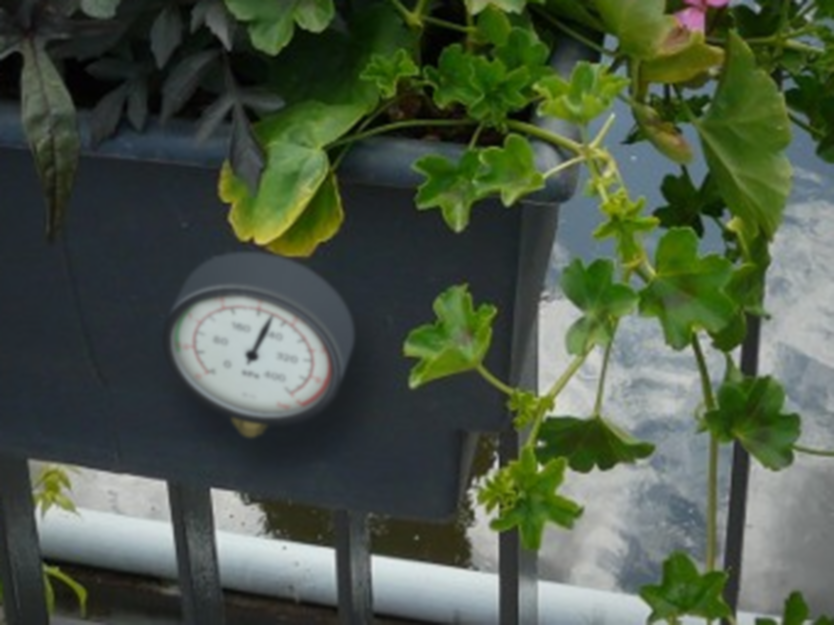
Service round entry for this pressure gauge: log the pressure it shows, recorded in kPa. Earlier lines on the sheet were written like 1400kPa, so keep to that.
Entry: 220kPa
